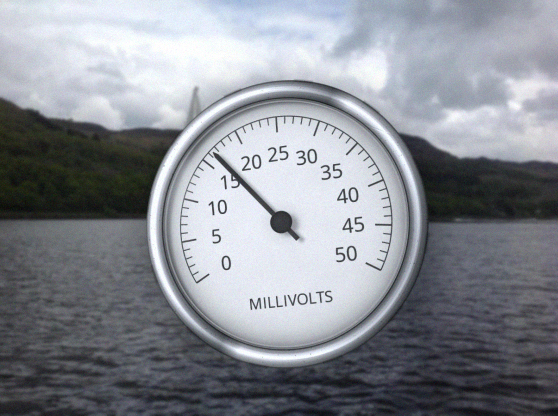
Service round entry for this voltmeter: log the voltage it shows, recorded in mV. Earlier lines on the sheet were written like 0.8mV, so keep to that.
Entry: 16.5mV
